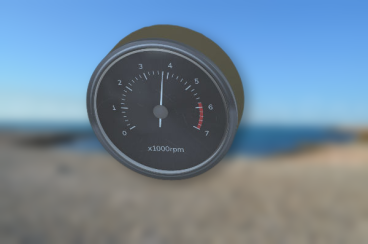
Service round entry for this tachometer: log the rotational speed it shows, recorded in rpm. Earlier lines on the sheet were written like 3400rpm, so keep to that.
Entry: 3800rpm
